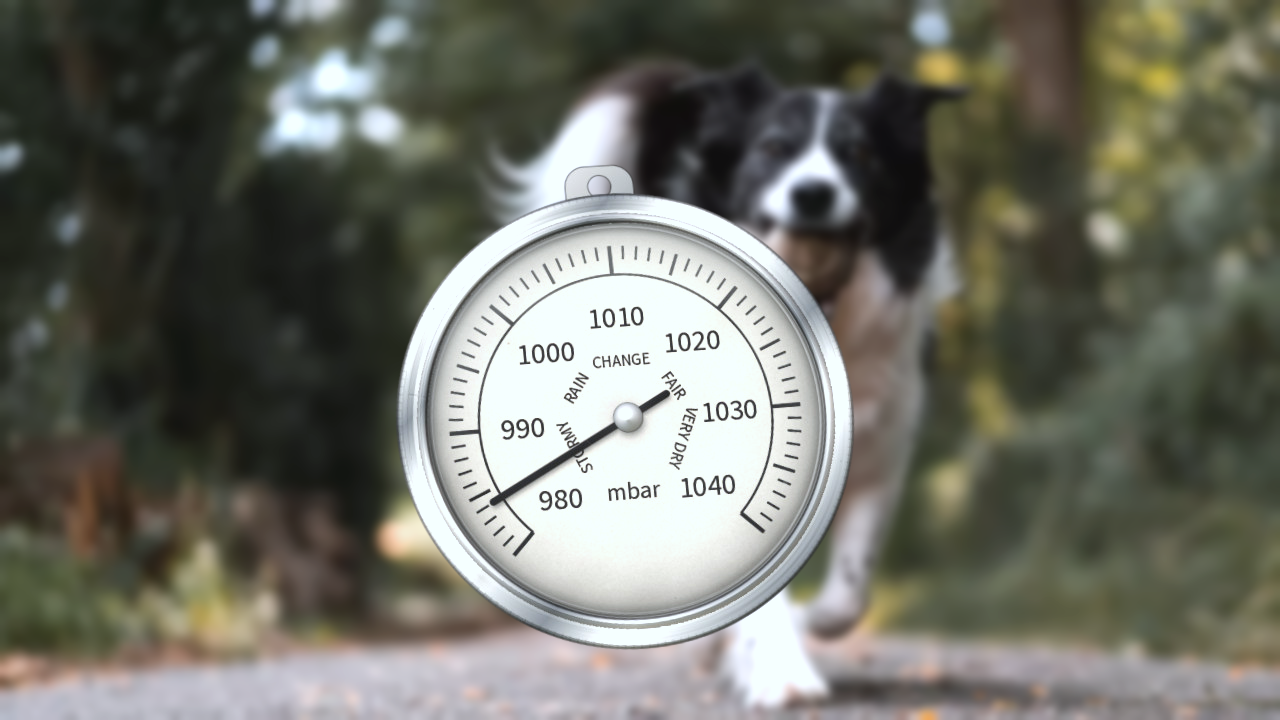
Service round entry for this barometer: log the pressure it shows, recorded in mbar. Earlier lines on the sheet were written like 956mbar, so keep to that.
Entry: 984mbar
